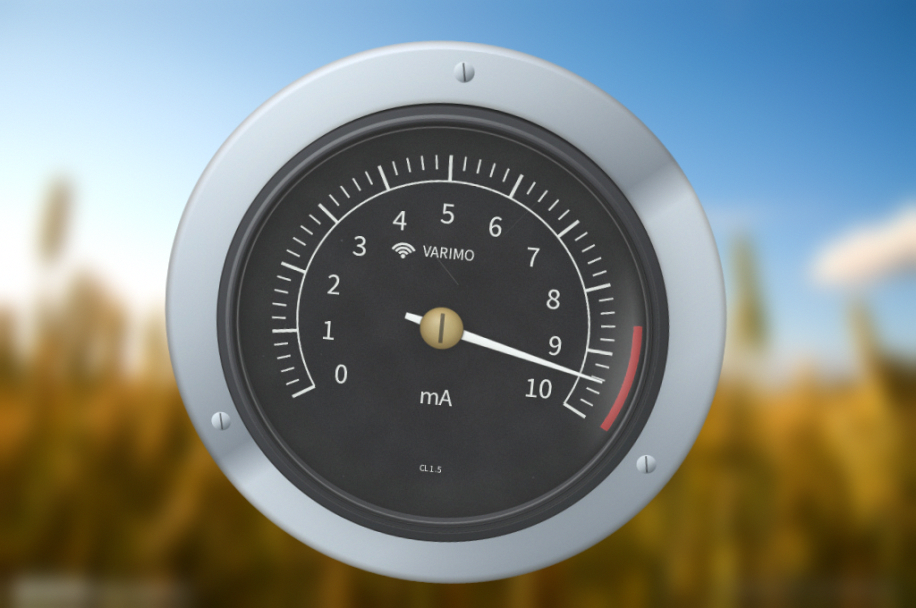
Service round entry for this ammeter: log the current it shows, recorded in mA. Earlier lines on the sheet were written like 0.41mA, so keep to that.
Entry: 9.4mA
